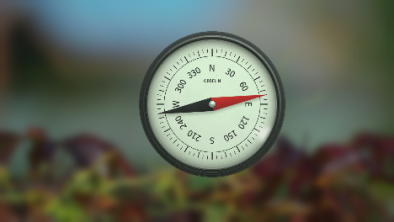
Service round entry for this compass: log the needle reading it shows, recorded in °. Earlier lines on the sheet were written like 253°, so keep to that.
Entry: 80°
